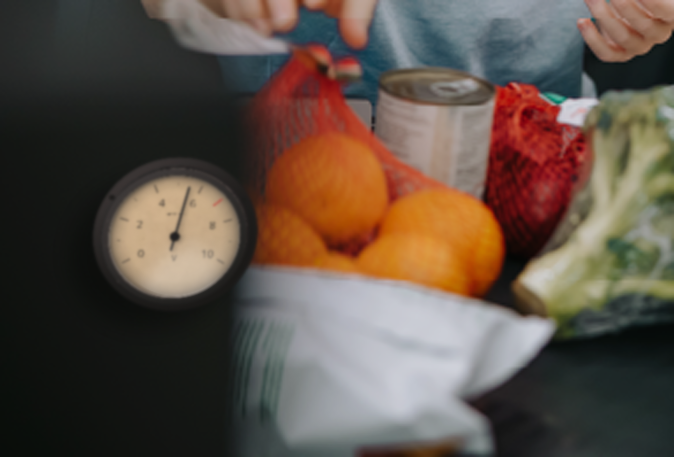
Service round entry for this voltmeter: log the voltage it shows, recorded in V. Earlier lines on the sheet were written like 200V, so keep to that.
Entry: 5.5V
